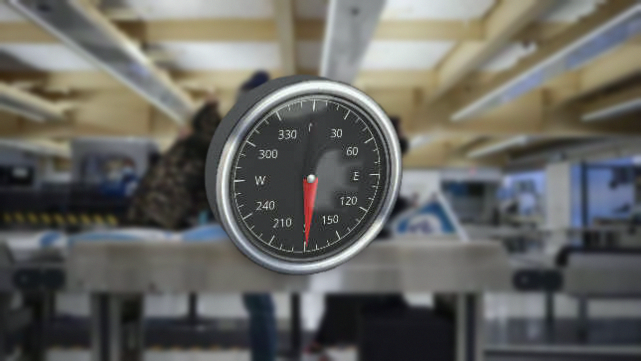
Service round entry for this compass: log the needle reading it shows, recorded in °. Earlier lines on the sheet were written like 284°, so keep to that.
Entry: 180°
